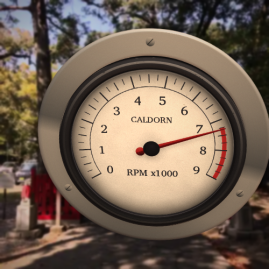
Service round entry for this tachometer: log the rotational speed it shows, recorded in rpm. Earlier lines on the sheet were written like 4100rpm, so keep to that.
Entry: 7250rpm
